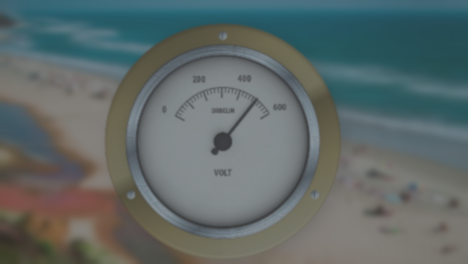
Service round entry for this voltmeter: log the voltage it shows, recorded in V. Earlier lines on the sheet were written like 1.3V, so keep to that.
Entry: 500V
